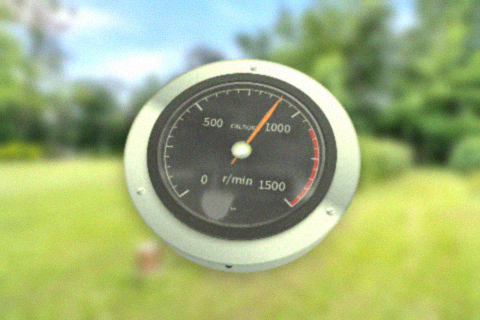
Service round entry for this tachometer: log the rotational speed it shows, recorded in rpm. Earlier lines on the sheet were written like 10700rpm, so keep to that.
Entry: 900rpm
